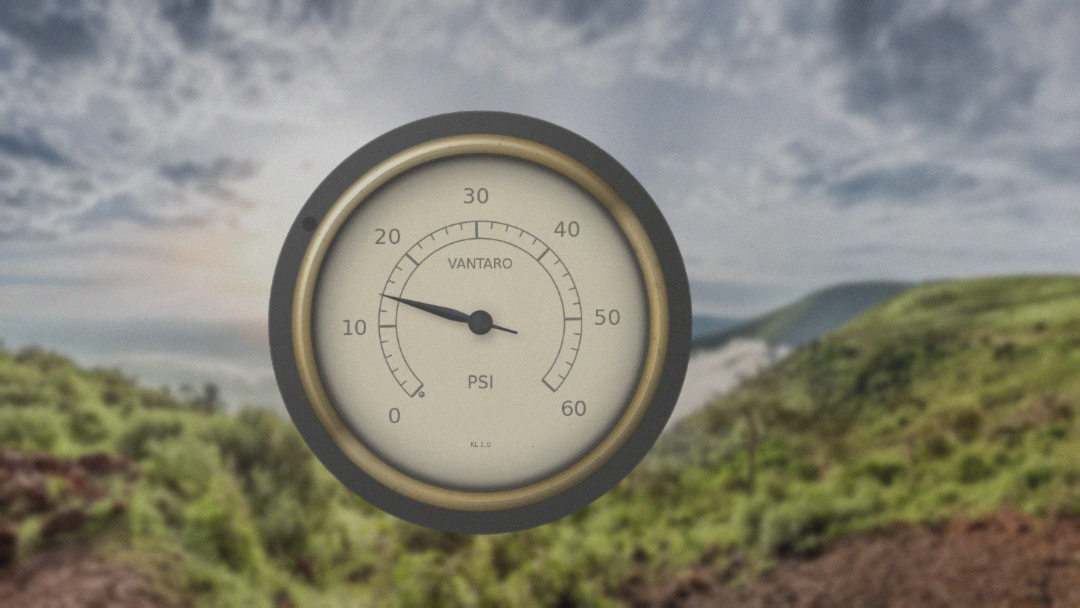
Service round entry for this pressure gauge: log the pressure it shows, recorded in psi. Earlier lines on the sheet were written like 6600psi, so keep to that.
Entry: 14psi
